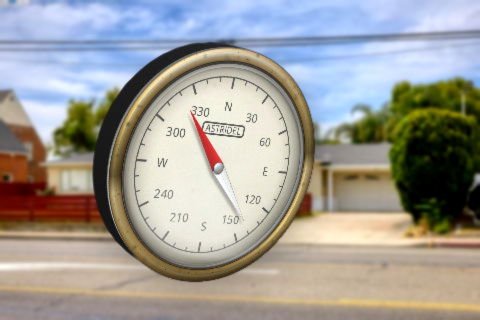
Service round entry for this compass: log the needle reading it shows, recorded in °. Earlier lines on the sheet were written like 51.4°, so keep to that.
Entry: 320°
